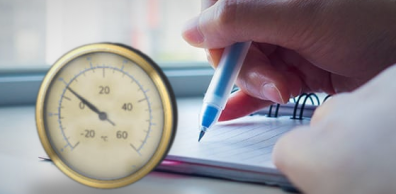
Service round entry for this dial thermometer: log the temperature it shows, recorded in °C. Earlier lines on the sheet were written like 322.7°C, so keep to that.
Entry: 4°C
